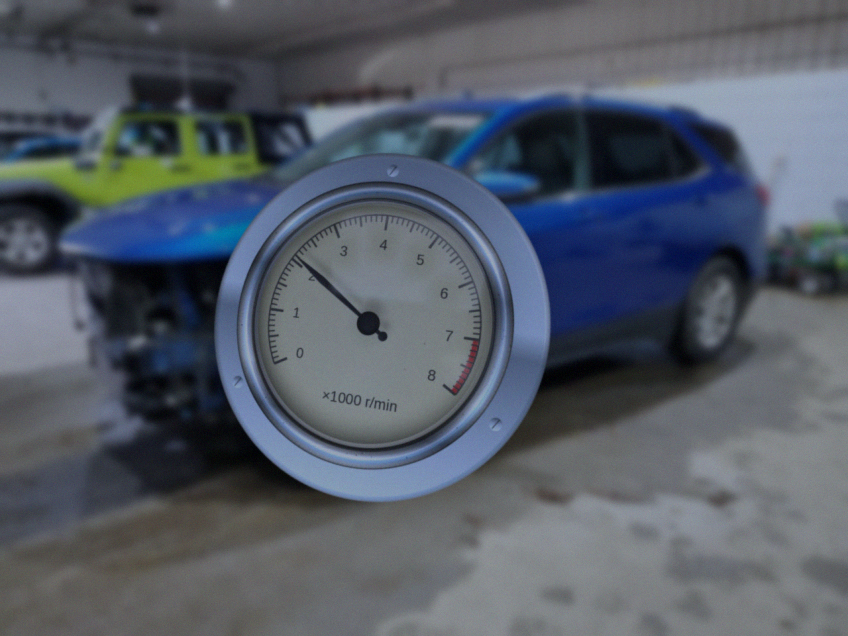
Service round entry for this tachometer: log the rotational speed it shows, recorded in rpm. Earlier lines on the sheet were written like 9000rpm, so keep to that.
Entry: 2100rpm
